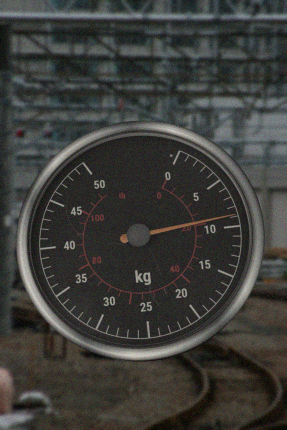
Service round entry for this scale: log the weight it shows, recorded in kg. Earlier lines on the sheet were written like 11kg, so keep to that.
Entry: 9kg
